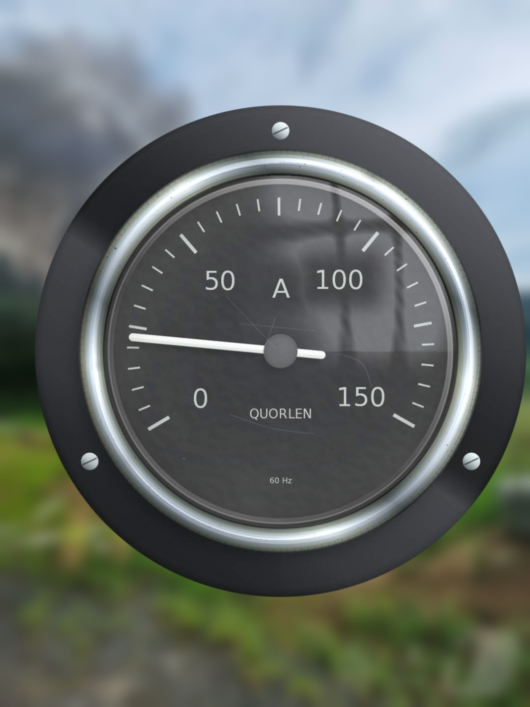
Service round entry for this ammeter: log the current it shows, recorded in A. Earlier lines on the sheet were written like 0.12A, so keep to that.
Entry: 22.5A
